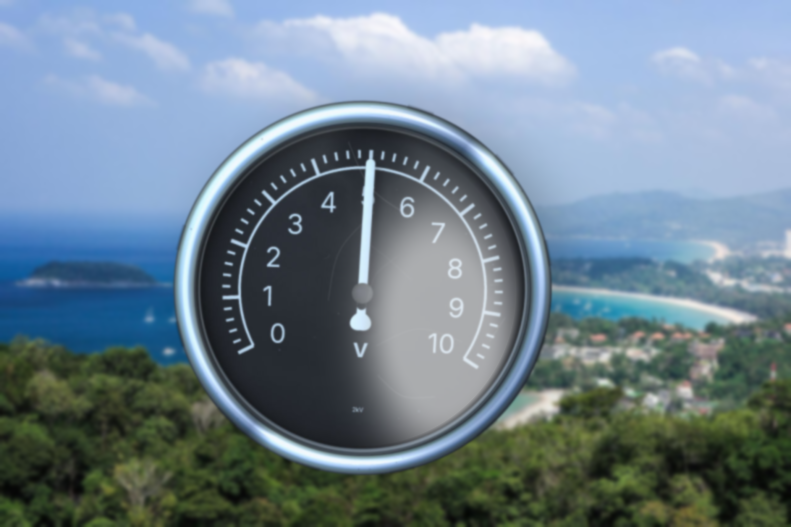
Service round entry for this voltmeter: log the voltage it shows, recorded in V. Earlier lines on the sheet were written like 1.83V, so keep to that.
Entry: 5V
